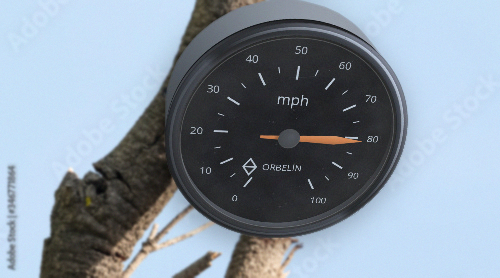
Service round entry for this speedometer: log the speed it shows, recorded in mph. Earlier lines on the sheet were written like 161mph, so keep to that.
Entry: 80mph
